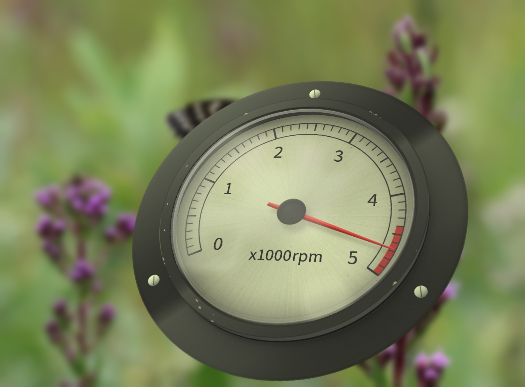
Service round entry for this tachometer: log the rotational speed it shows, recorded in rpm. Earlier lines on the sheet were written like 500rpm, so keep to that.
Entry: 4700rpm
